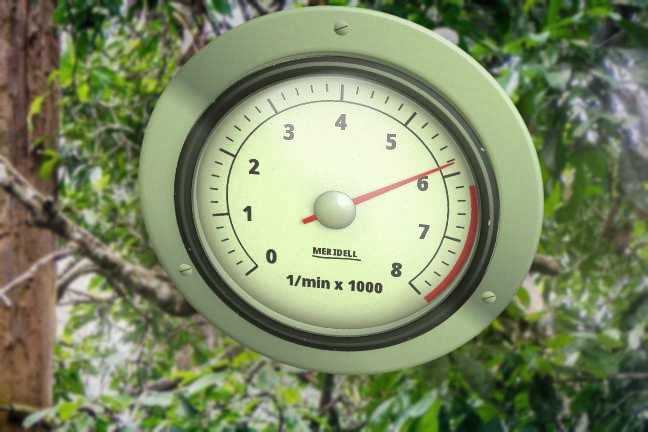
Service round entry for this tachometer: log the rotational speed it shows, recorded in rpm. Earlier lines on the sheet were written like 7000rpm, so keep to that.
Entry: 5800rpm
